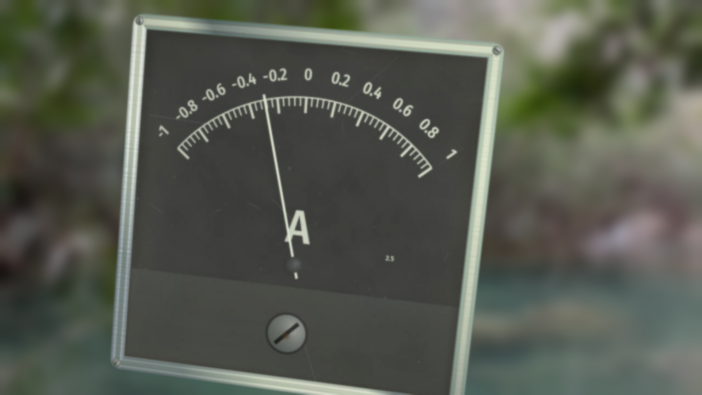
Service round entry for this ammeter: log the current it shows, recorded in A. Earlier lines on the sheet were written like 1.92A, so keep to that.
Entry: -0.28A
